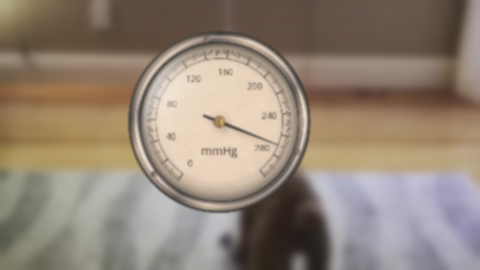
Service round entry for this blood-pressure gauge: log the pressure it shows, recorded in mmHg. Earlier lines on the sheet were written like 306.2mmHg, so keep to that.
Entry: 270mmHg
